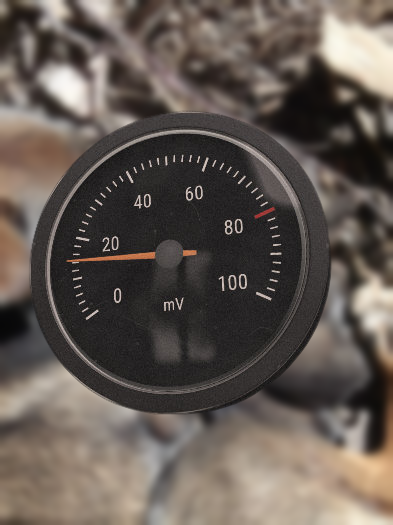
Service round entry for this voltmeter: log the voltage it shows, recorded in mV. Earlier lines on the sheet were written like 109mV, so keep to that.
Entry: 14mV
